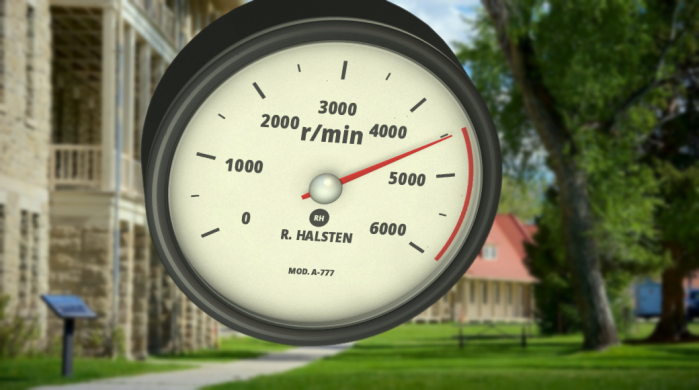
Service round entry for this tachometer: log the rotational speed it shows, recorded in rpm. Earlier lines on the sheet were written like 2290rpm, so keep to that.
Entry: 4500rpm
